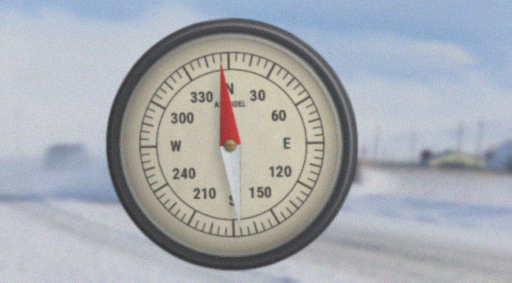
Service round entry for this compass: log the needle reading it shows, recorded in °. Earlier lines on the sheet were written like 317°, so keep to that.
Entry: 355°
